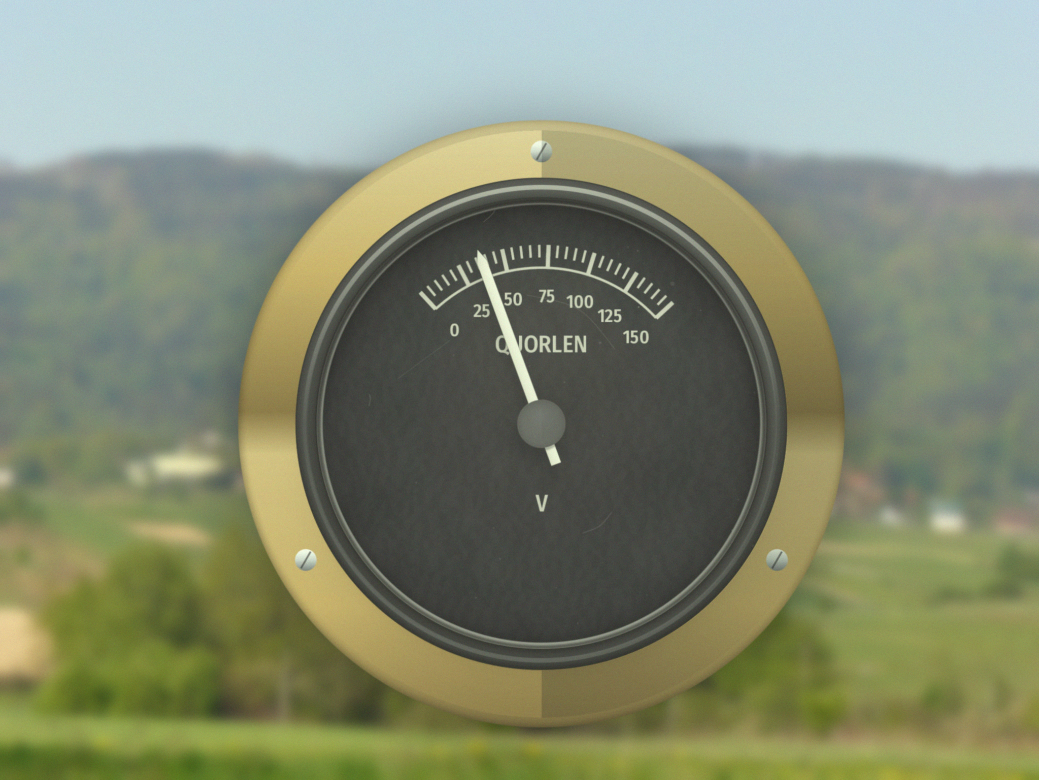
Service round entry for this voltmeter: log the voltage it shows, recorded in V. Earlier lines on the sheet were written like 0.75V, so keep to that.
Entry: 37.5V
